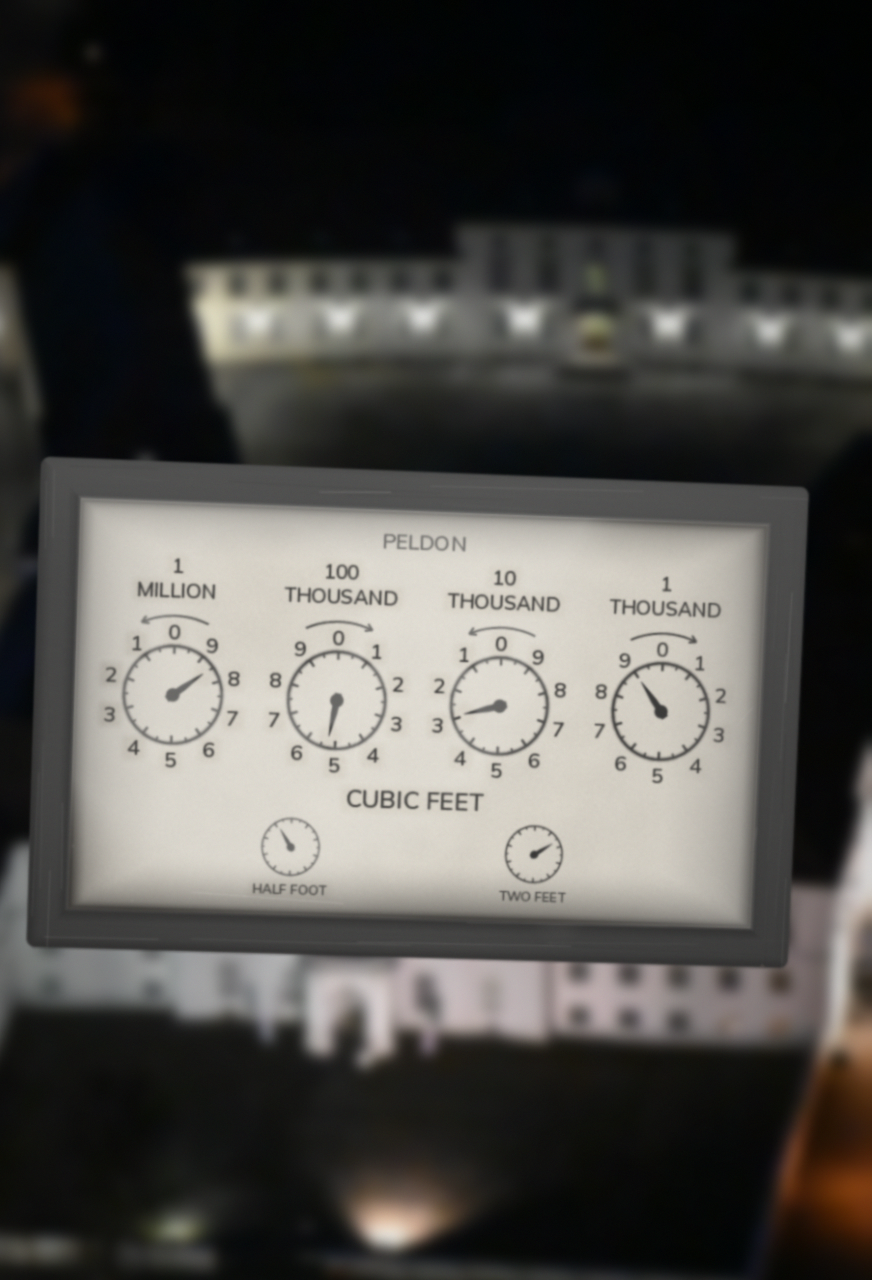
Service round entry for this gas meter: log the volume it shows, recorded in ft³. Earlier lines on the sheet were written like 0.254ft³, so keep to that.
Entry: 852900ft³
